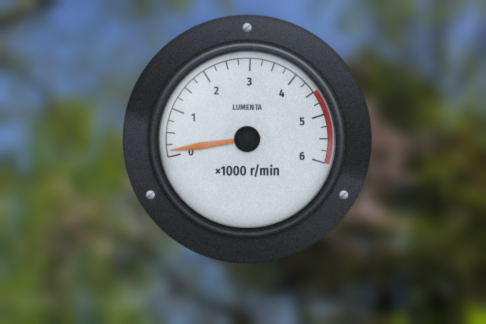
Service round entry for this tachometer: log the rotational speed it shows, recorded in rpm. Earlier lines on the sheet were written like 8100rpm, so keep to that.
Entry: 125rpm
